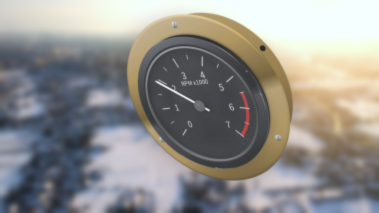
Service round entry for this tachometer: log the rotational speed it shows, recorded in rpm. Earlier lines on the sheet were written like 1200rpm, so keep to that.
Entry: 2000rpm
